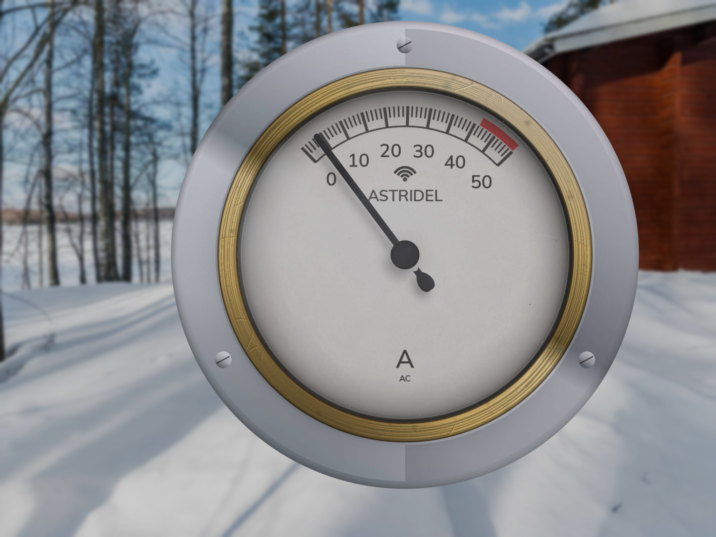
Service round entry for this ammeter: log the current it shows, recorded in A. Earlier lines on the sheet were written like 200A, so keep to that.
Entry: 4A
